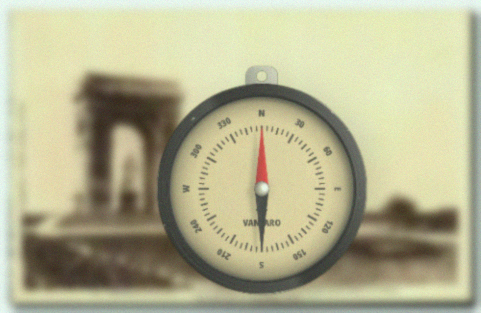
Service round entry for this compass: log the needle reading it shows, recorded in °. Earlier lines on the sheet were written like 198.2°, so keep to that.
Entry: 0°
